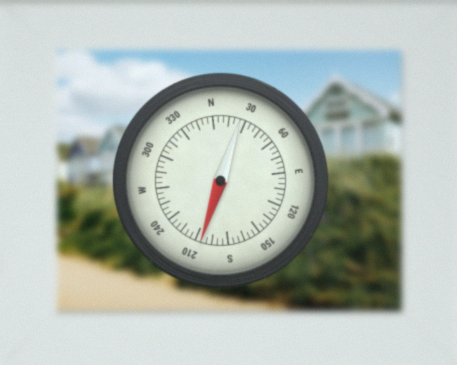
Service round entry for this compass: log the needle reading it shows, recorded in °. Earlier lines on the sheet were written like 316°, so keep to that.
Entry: 205°
